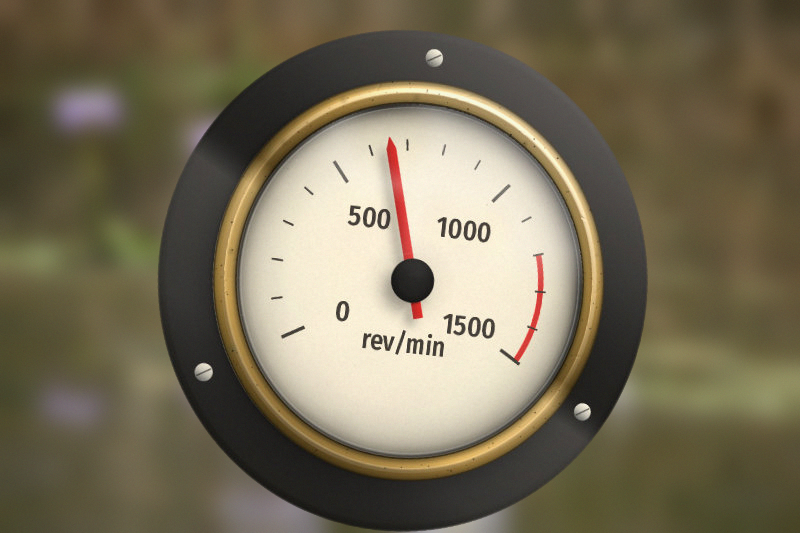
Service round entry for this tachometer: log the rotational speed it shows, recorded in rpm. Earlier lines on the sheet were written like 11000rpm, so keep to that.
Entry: 650rpm
